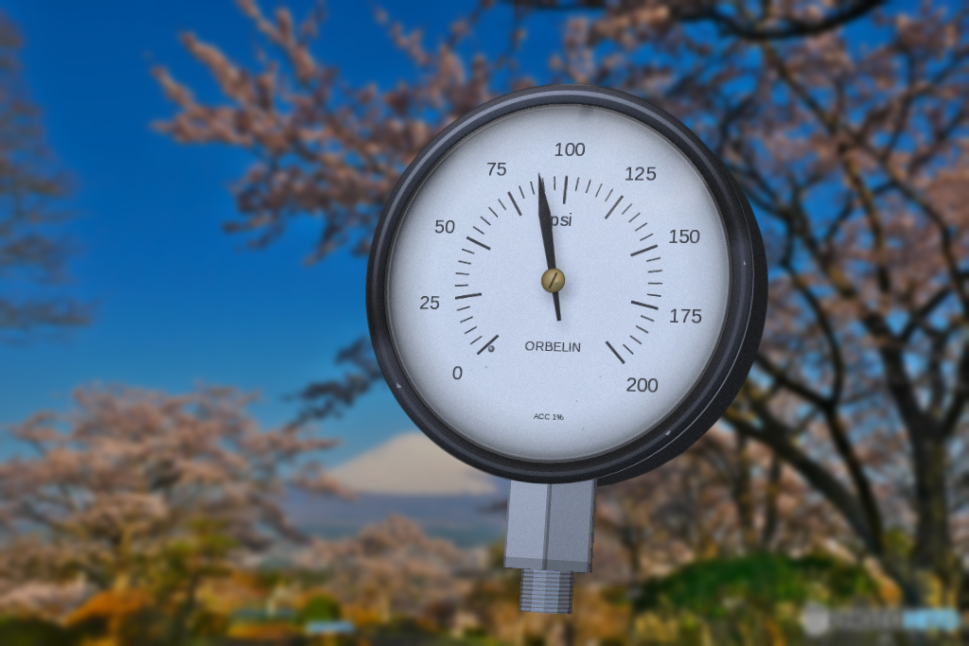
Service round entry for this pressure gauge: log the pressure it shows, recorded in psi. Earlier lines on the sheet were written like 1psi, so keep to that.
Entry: 90psi
